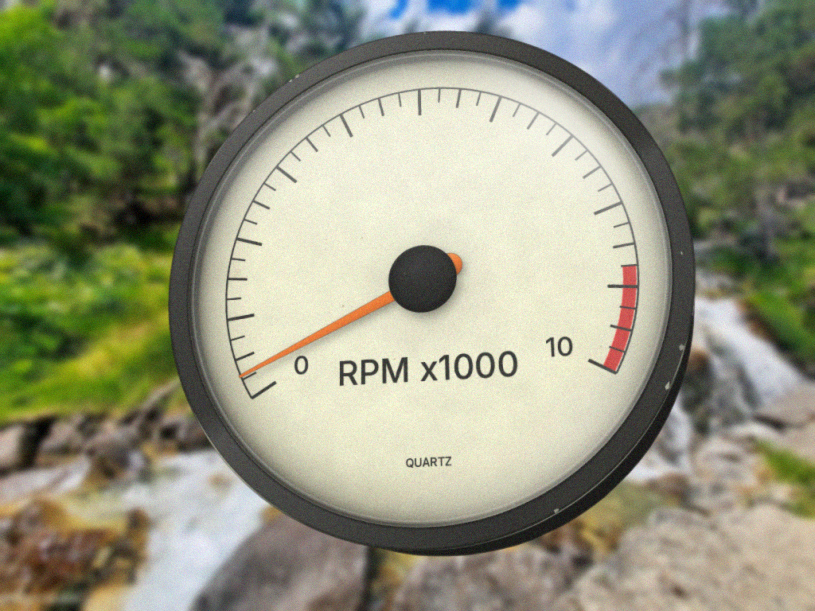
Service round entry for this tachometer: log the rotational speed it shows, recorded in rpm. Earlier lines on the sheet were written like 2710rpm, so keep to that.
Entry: 250rpm
